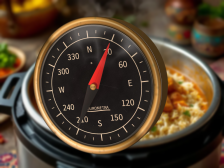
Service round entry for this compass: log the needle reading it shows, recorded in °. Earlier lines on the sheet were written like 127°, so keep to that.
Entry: 30°
